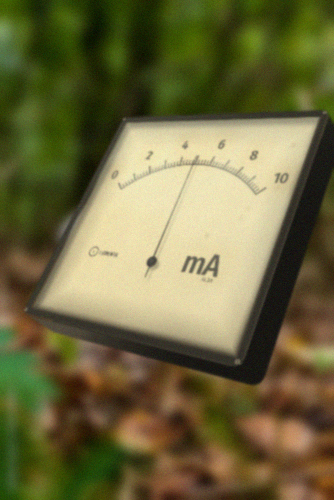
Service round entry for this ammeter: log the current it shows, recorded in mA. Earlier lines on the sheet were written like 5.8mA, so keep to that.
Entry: 5mA
